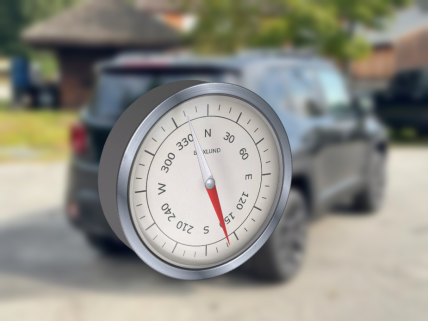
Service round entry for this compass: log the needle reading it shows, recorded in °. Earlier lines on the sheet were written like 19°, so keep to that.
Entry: 160°
